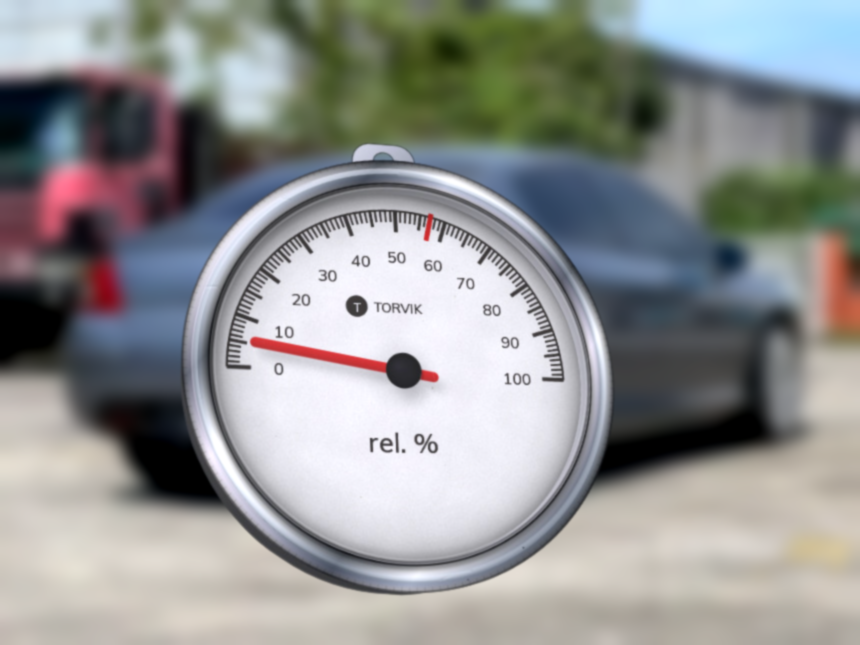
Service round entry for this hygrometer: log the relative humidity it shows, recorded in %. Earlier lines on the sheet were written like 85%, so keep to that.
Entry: 5%
